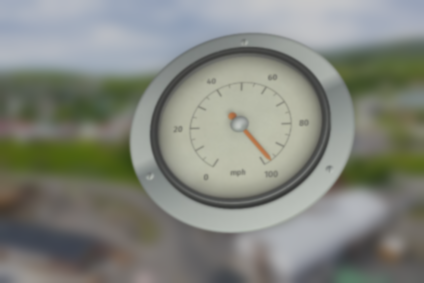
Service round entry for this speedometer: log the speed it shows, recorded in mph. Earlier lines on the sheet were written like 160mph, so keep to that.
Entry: 97.5mph
